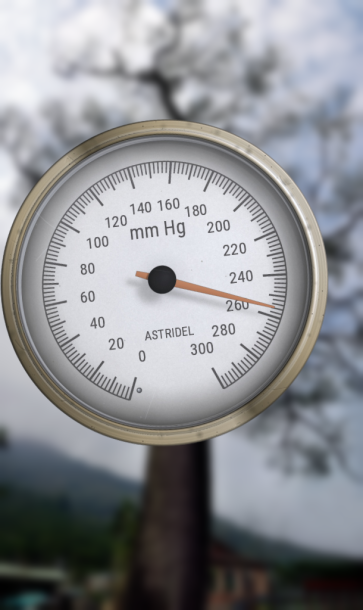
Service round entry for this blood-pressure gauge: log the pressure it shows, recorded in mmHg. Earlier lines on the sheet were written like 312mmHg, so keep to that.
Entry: 256mmHg
